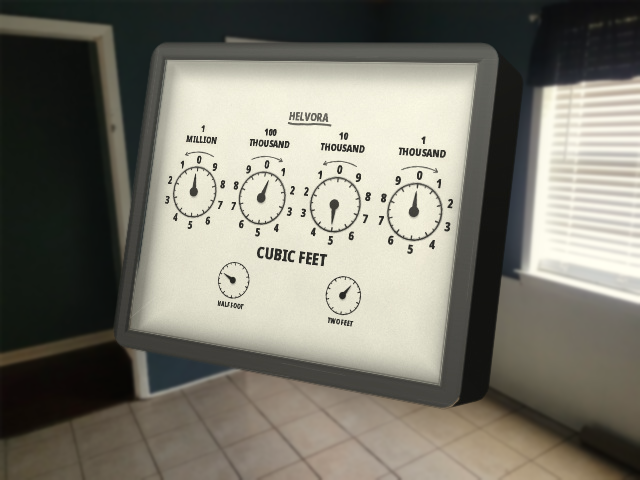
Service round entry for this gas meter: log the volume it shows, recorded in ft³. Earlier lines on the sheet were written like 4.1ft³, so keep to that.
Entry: 5000ft³
